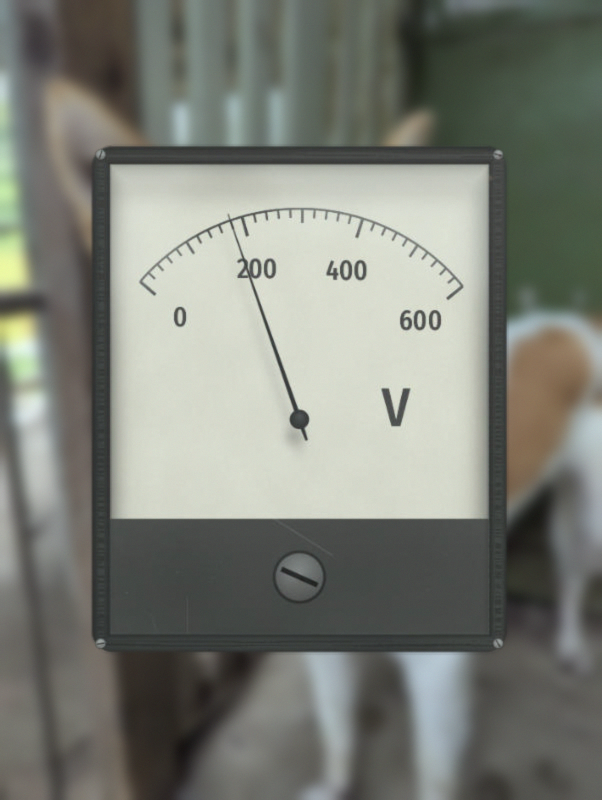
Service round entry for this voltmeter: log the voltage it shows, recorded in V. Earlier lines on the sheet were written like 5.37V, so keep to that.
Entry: 180V
